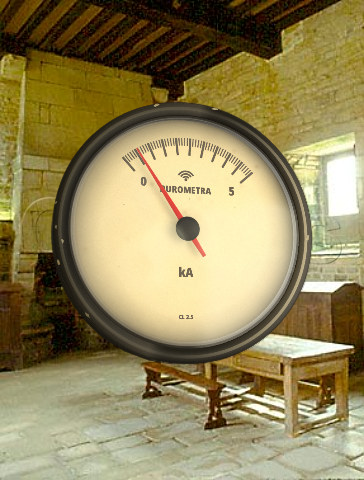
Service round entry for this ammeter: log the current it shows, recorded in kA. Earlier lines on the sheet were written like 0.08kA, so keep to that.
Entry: 0.5kA
